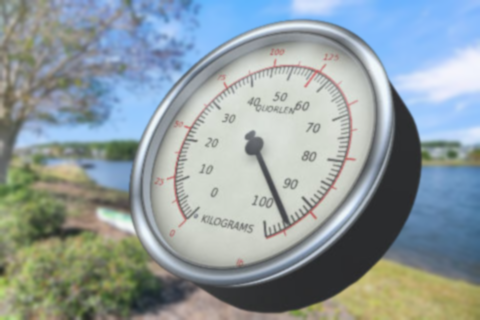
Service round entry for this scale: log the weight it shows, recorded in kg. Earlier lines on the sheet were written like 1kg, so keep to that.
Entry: 95kg
